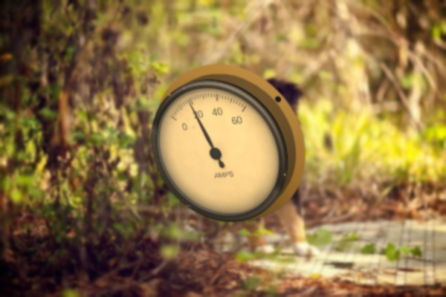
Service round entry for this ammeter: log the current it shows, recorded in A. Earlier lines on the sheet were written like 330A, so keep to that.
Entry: 20A
